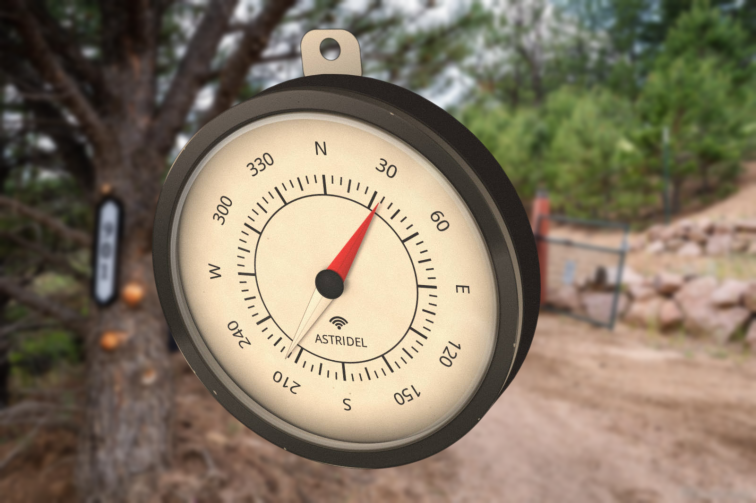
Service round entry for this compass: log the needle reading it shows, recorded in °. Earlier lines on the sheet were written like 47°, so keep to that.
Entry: 35°
